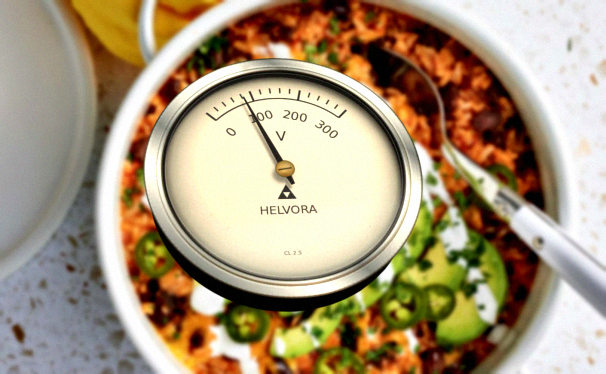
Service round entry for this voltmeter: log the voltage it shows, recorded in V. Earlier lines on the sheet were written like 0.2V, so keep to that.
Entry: 80V
